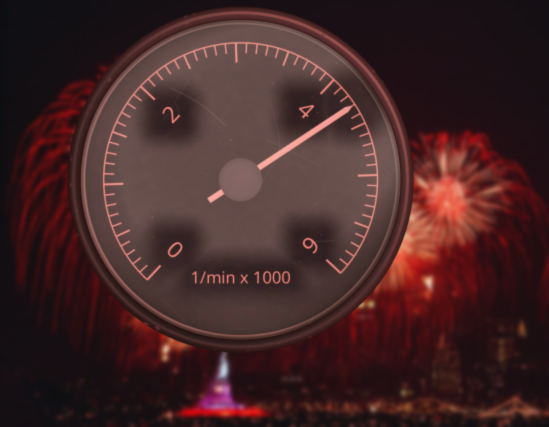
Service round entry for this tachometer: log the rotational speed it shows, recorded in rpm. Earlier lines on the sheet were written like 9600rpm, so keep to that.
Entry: 4300rpm
